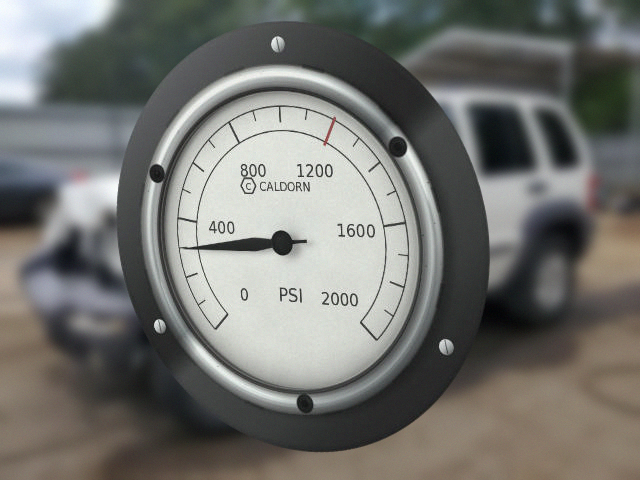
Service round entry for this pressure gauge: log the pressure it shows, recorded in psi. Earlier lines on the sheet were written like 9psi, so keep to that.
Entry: 300psi
